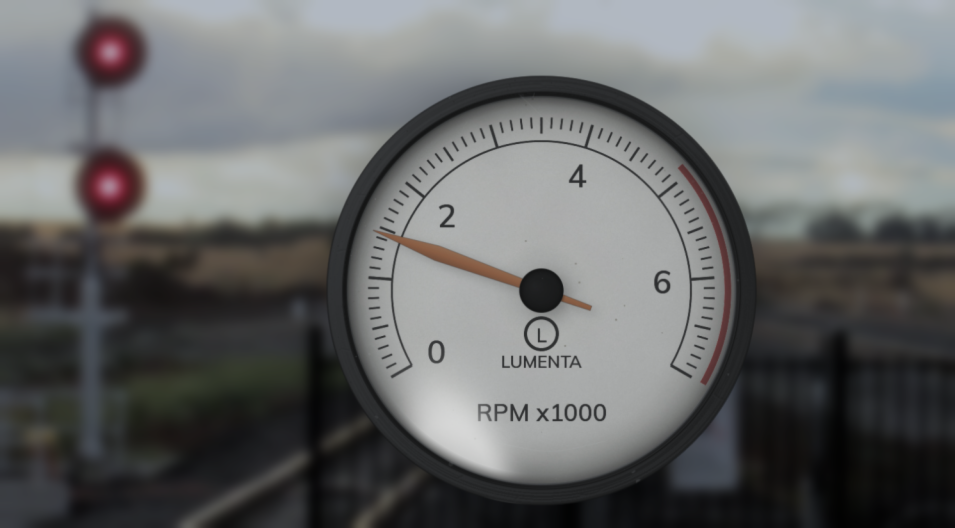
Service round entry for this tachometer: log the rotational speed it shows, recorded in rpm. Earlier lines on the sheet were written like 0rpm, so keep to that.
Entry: 1450rpm
